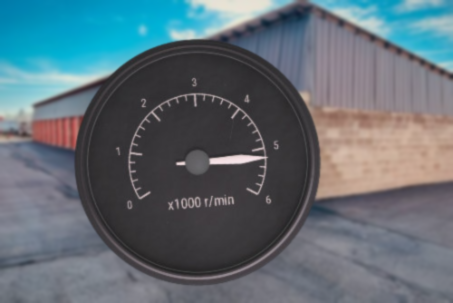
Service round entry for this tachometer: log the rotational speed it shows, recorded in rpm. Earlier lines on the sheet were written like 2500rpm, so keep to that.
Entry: 5200rpm
